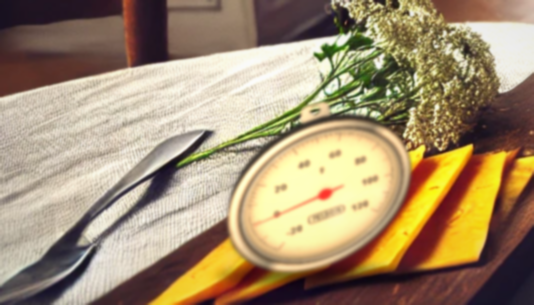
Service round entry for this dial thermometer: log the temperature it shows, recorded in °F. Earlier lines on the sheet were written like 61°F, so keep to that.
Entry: 0°F
